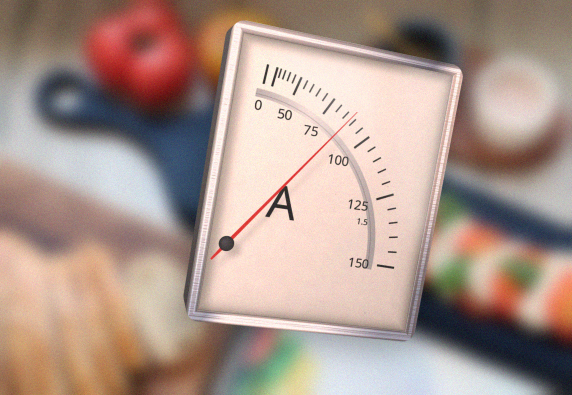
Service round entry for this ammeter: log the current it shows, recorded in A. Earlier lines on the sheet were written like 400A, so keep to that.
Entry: 87.5A
